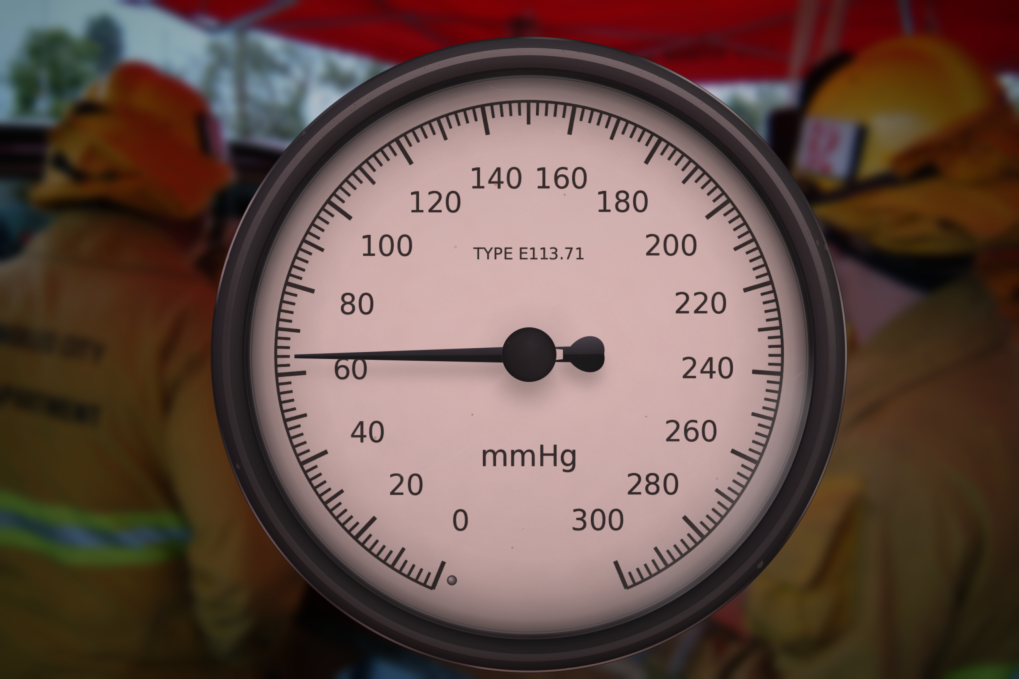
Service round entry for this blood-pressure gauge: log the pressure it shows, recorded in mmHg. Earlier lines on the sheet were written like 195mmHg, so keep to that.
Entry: 64mmHg
